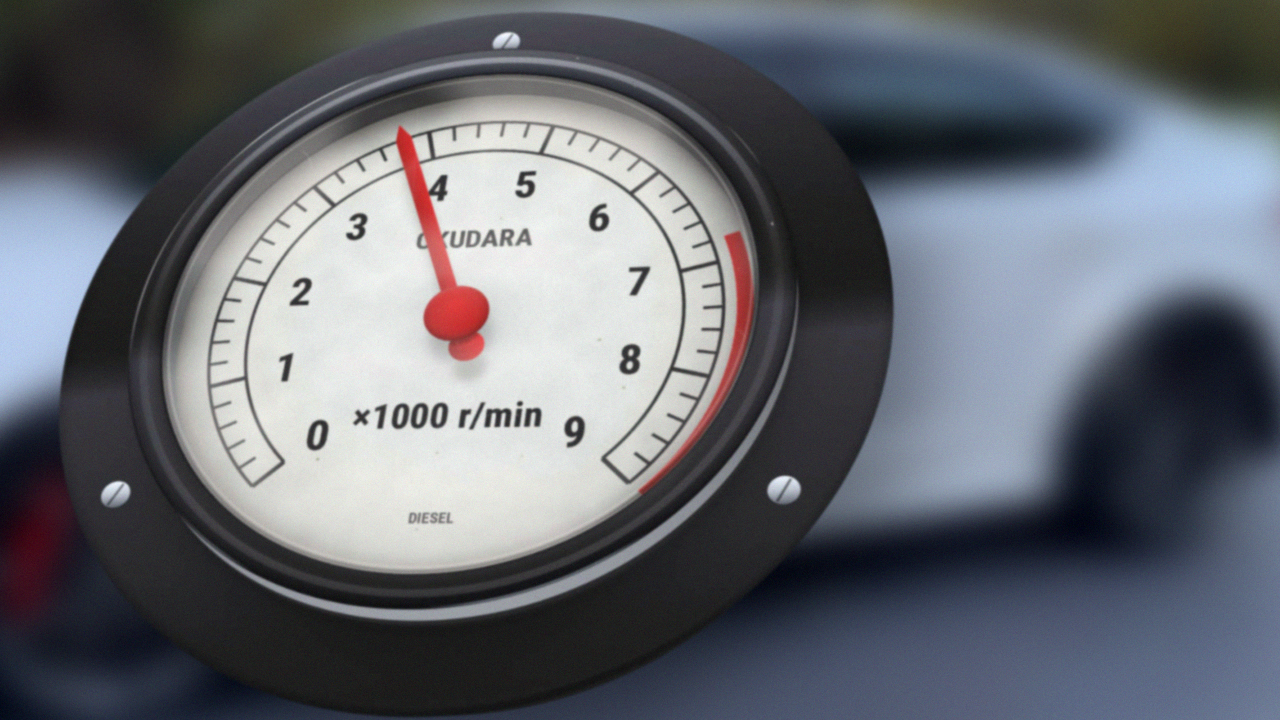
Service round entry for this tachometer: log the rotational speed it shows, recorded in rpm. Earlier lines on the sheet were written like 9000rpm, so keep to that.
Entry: 3800rpm
